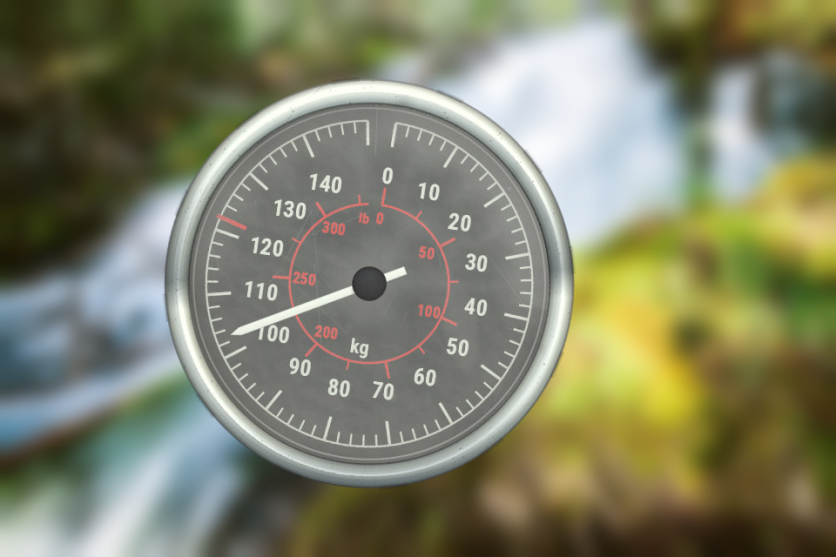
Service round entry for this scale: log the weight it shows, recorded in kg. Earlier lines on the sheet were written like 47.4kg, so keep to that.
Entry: 103kg
